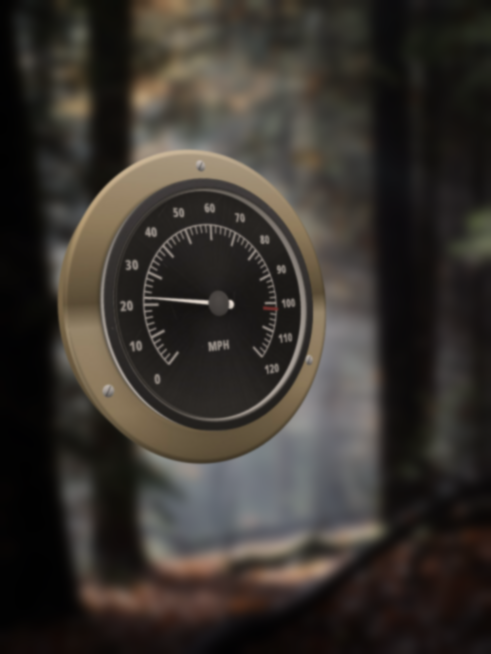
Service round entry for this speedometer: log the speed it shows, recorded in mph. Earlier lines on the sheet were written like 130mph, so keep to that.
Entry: 22mph
